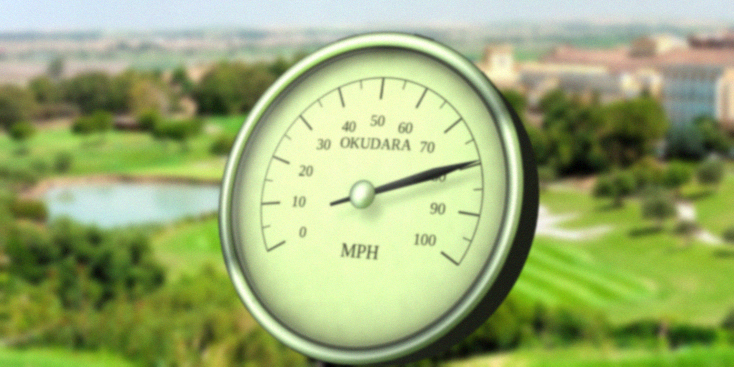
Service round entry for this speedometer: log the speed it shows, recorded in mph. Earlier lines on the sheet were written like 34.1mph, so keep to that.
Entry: 80mph
